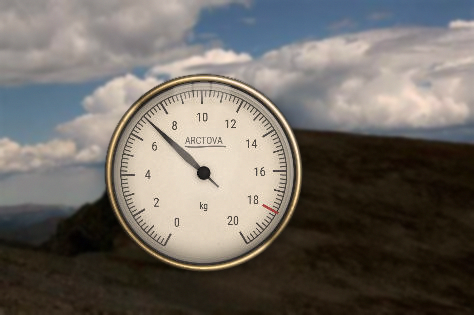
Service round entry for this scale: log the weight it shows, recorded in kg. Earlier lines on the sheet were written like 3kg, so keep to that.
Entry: 7kg
